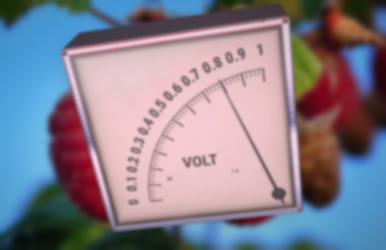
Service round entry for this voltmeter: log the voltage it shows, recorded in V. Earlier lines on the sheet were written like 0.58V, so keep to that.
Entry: 0.8V
